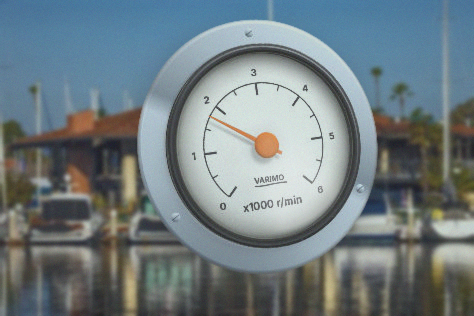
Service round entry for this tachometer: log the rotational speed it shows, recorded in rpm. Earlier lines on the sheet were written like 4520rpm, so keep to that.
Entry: 1750rpm
